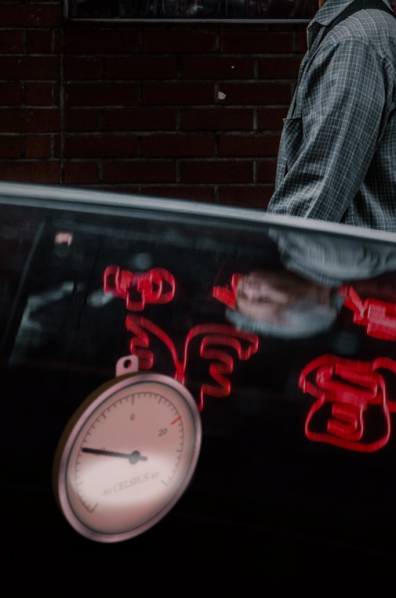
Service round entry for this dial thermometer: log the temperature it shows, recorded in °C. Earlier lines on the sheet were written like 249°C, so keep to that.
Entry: -20°C
